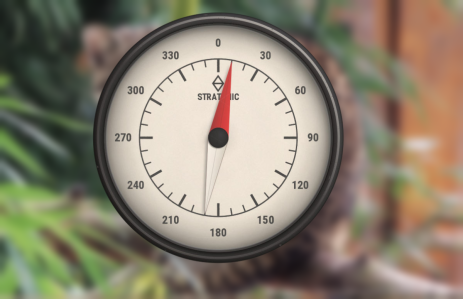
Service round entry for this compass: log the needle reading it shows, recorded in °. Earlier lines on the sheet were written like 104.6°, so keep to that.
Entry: 10°
